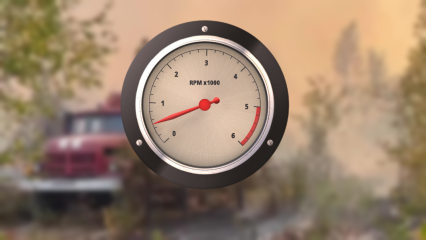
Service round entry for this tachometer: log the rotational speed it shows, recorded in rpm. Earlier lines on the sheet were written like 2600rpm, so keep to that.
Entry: 500rpm
